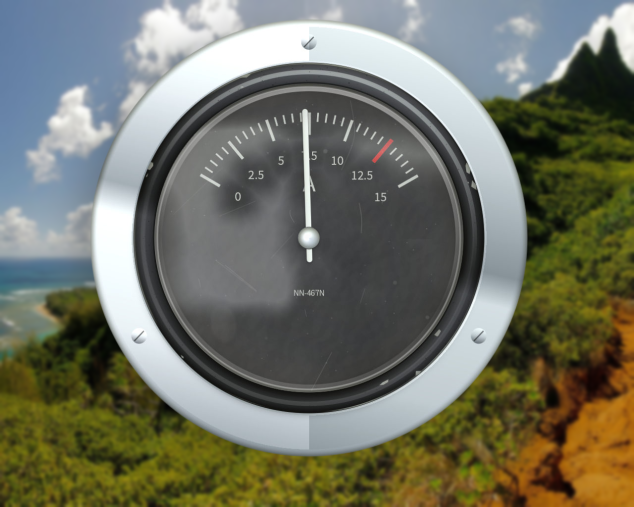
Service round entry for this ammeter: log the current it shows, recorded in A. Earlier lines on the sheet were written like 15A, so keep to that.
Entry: 7.25A
